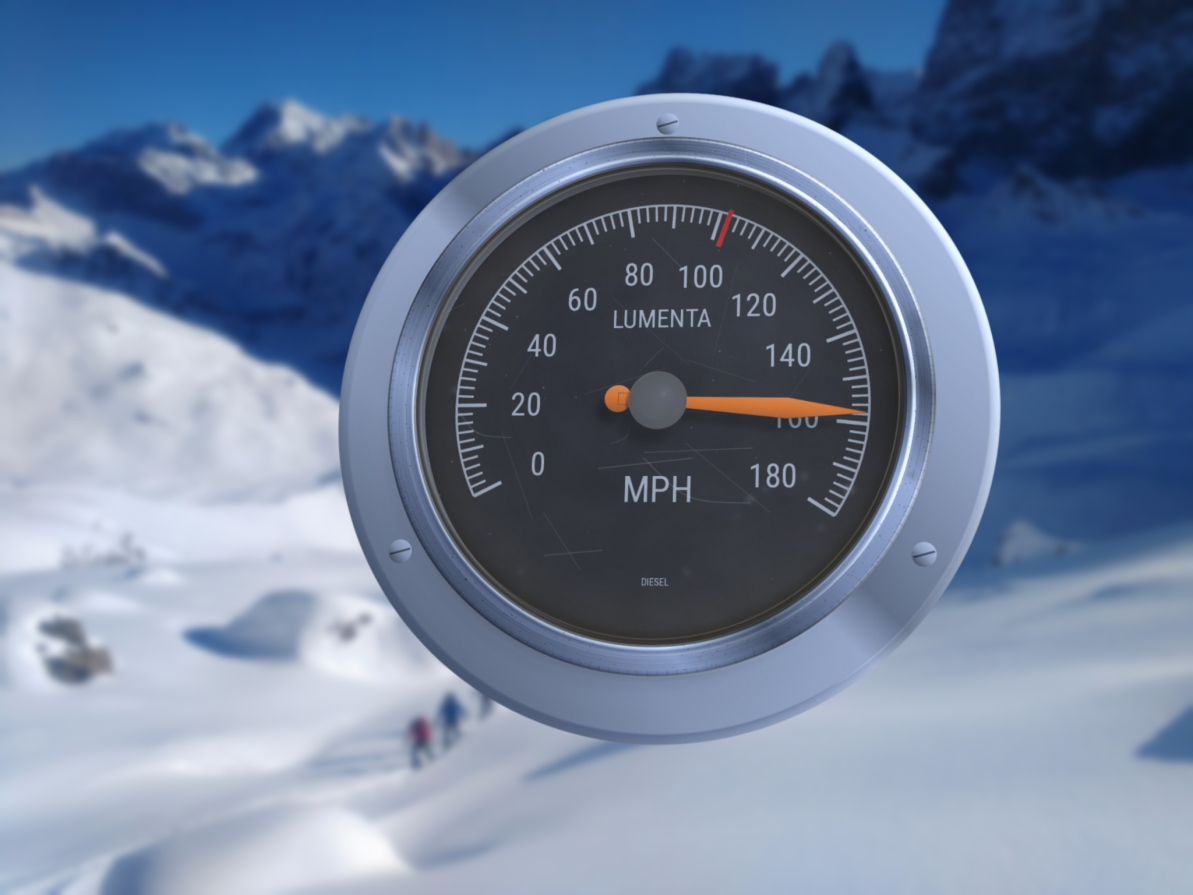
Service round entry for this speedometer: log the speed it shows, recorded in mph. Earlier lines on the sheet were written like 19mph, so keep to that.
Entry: 158mph
